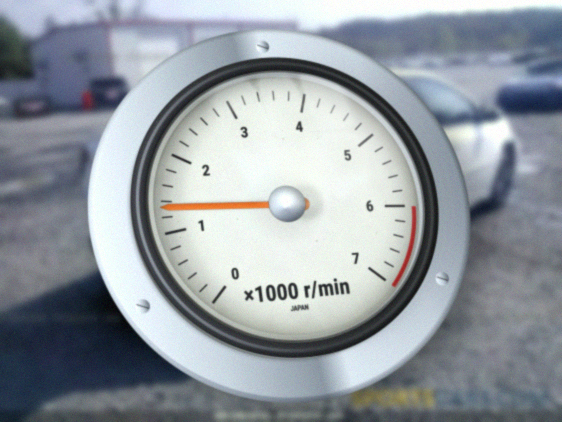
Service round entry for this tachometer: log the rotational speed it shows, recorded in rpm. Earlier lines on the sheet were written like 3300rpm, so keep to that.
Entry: 1300rpm
